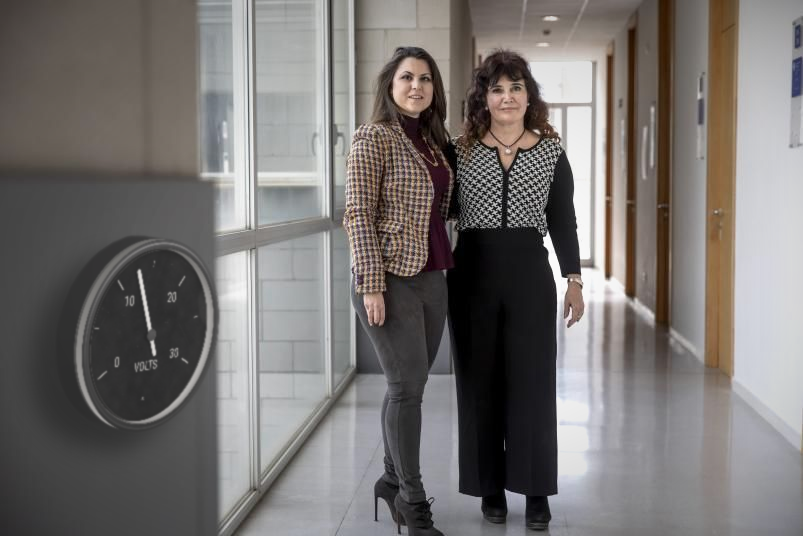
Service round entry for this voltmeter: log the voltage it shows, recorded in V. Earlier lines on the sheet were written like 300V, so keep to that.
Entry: 12.5V
